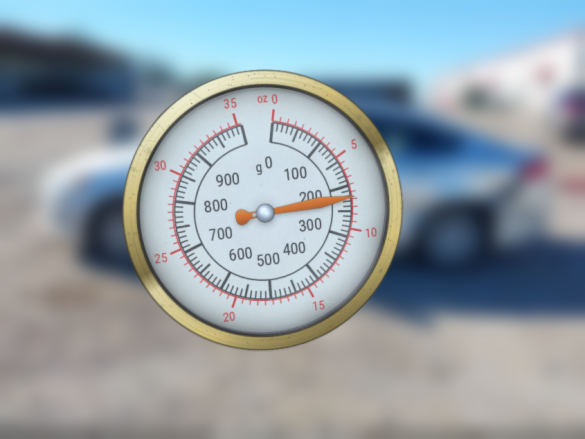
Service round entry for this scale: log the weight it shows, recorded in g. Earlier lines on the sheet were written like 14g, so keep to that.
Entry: 220g
